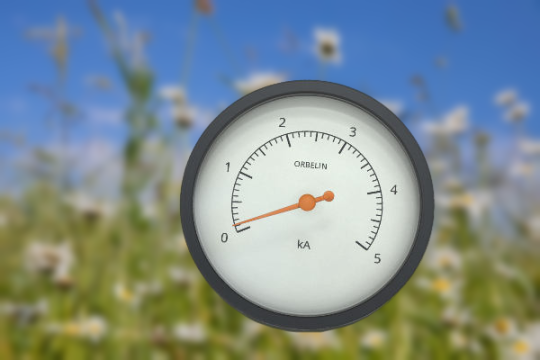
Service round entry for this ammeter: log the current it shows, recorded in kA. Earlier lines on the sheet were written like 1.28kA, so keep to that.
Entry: 0.1kA
